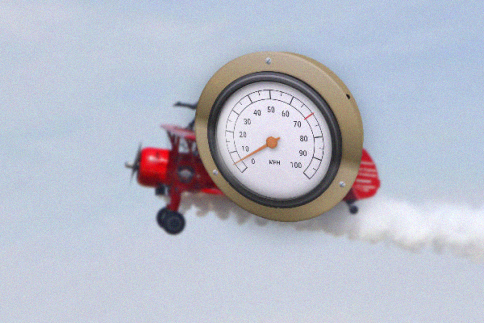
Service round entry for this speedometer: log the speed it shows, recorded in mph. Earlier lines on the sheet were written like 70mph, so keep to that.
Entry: 5mph
